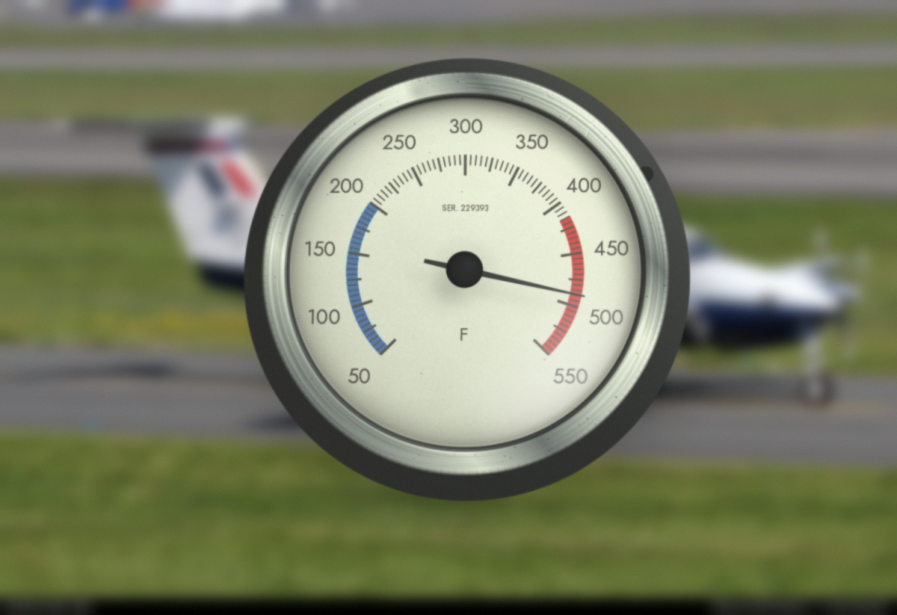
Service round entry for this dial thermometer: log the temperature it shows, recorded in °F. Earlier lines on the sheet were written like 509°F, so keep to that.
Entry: 490°F
